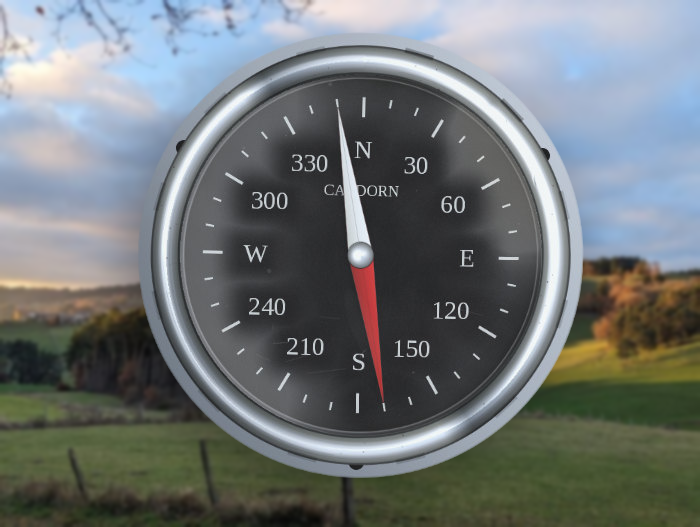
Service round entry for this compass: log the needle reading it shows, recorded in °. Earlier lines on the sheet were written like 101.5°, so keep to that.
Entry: 170°
